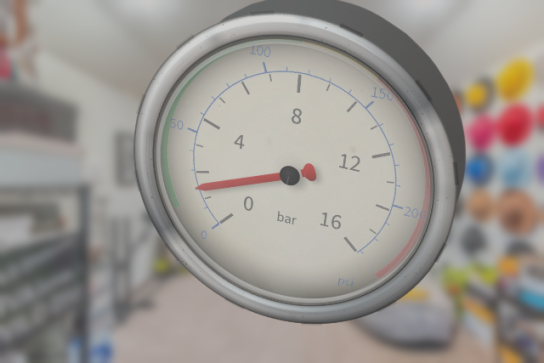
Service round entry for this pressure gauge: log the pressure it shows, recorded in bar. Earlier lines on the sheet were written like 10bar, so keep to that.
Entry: 1.5bar
